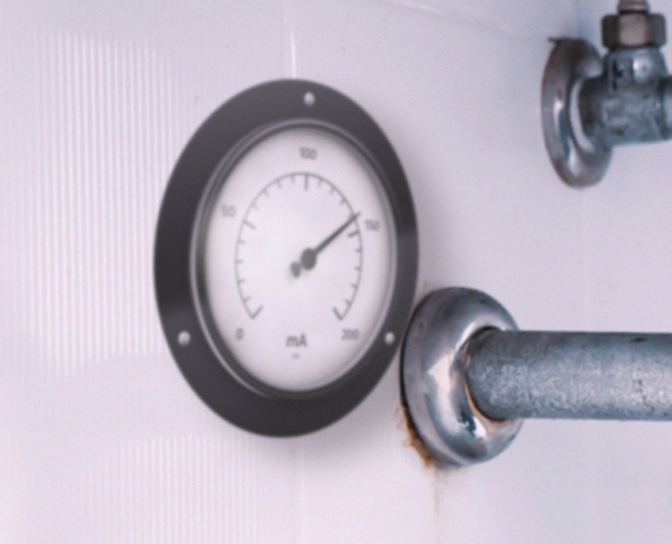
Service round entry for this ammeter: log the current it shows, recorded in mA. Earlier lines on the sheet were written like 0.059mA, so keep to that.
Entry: 140mA
